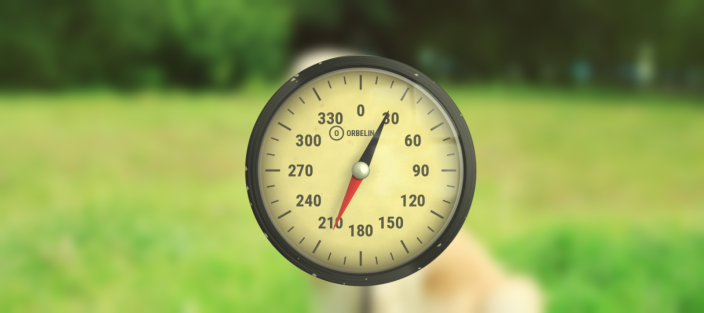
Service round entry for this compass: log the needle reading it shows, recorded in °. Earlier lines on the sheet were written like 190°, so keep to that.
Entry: 205°
